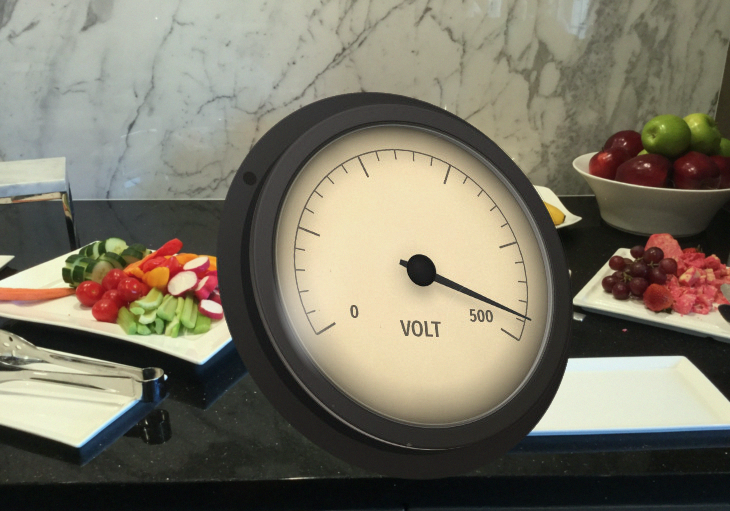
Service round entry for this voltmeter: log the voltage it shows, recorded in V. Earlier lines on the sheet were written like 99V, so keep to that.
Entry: 480V
